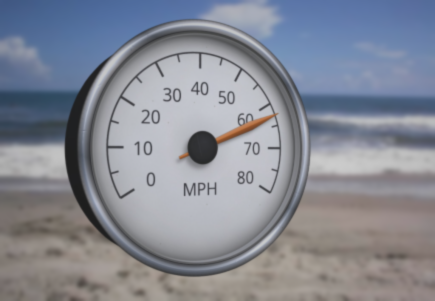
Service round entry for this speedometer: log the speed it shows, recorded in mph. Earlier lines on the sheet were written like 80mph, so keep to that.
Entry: 62.5mph
